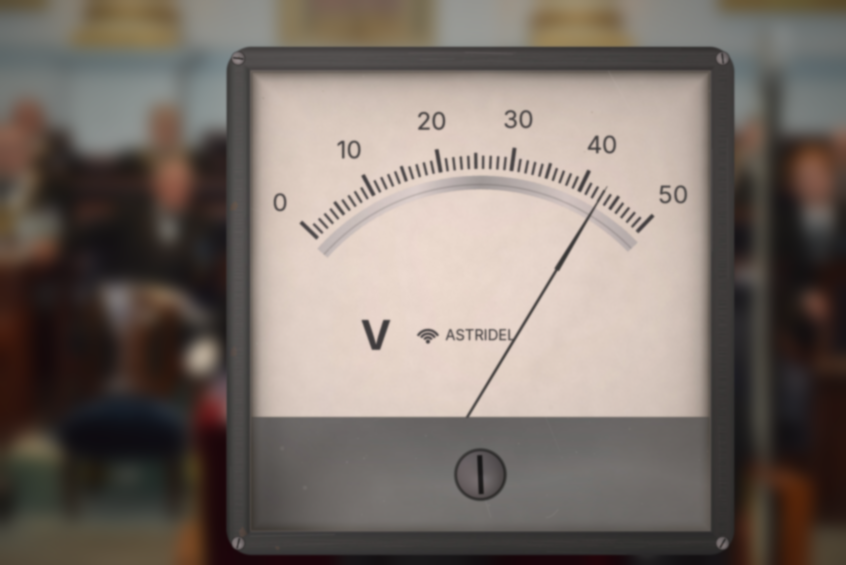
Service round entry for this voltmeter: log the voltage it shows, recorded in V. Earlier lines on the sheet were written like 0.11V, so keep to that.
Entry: 43V
